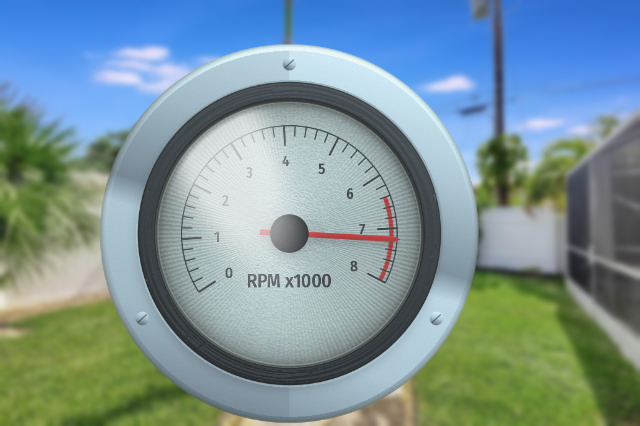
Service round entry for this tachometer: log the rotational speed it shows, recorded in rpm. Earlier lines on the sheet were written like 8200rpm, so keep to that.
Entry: 7200rpm
